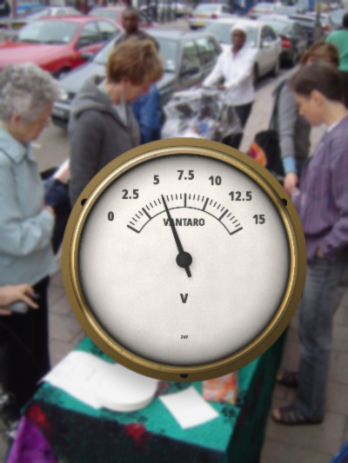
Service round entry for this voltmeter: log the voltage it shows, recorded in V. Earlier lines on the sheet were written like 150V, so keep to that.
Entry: 5V
